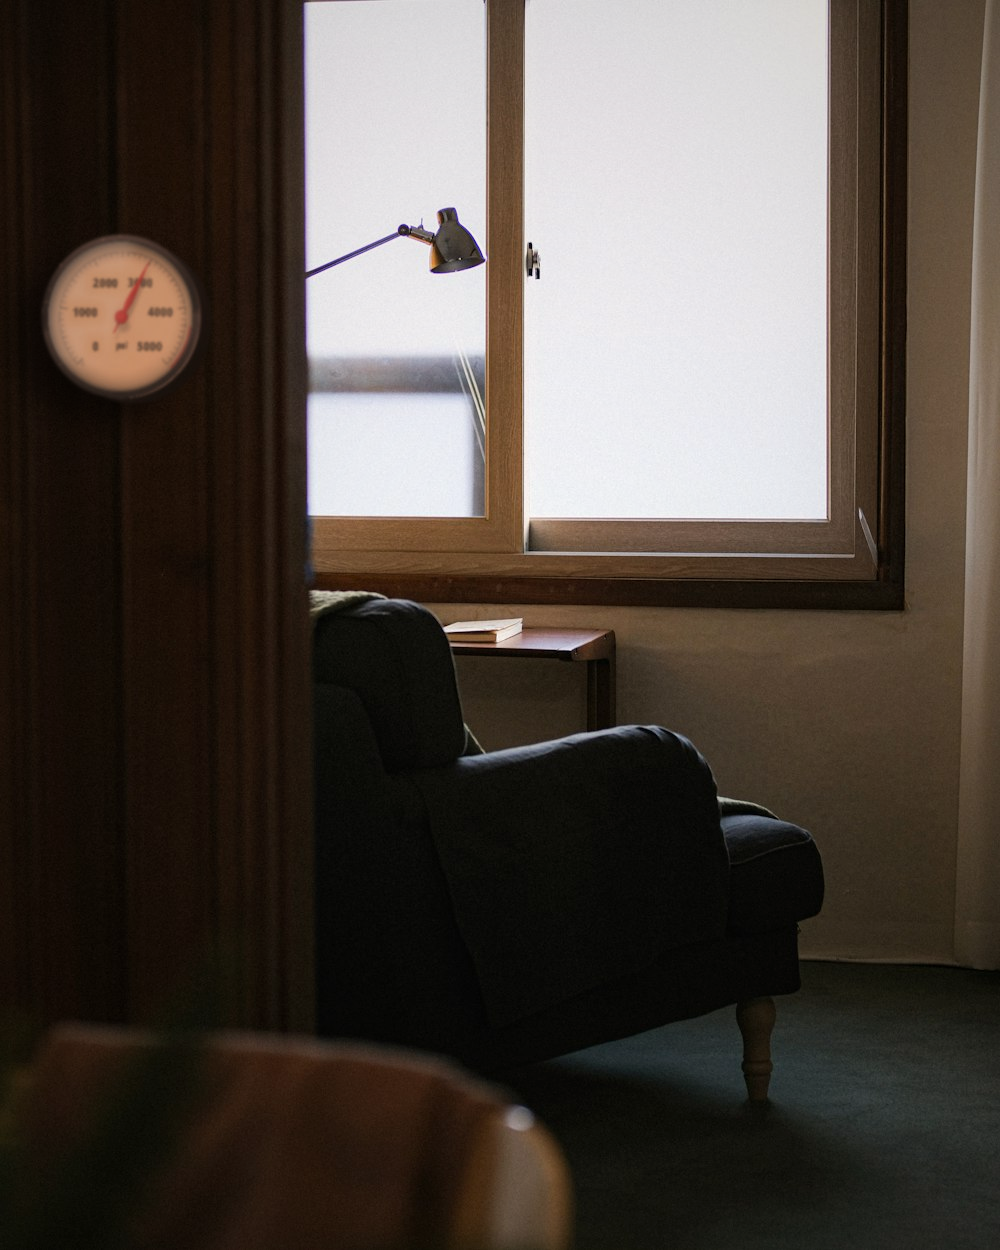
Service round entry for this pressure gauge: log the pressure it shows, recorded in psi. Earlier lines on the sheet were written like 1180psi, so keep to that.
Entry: 3000psi
